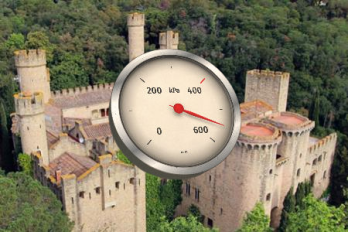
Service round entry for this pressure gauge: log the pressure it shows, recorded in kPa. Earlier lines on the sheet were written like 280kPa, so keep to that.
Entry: 550kPa
